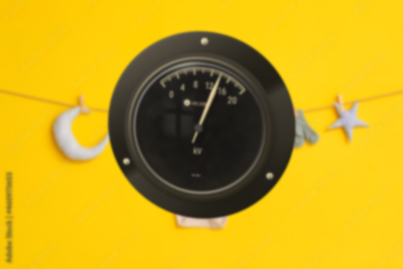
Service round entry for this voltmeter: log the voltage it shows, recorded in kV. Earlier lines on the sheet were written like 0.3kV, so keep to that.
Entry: 14kV
